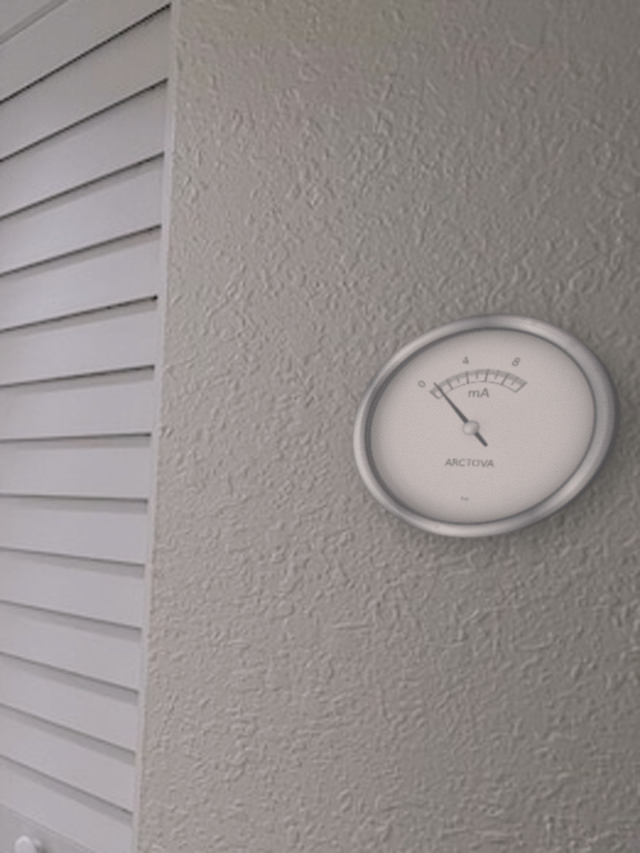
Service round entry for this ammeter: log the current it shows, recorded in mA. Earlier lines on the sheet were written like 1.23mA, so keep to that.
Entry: 1mA
